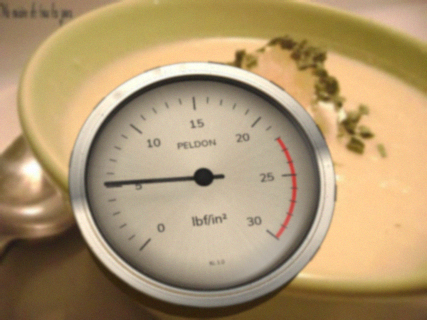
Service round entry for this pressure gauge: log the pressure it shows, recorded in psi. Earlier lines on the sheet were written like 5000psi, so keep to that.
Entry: 5psi
